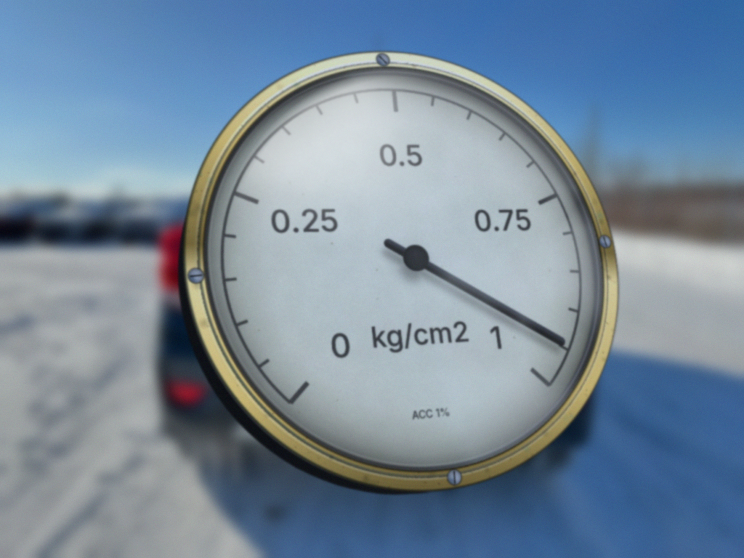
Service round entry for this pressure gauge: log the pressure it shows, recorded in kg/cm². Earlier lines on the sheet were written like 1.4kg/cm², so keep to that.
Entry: 0.95kg/cm²
